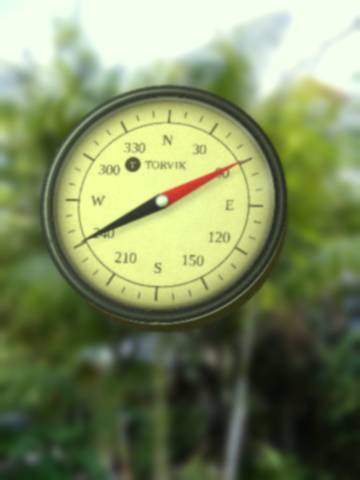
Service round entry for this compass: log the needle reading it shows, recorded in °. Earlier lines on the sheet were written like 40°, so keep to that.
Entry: 60°
